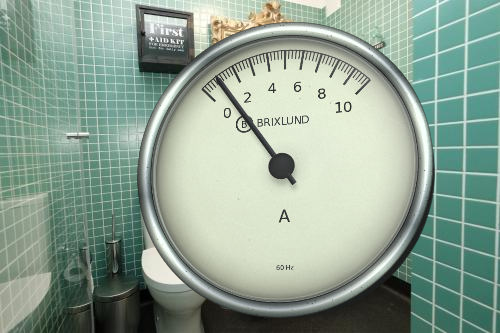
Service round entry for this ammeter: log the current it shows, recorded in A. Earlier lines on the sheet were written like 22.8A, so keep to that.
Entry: 1A
